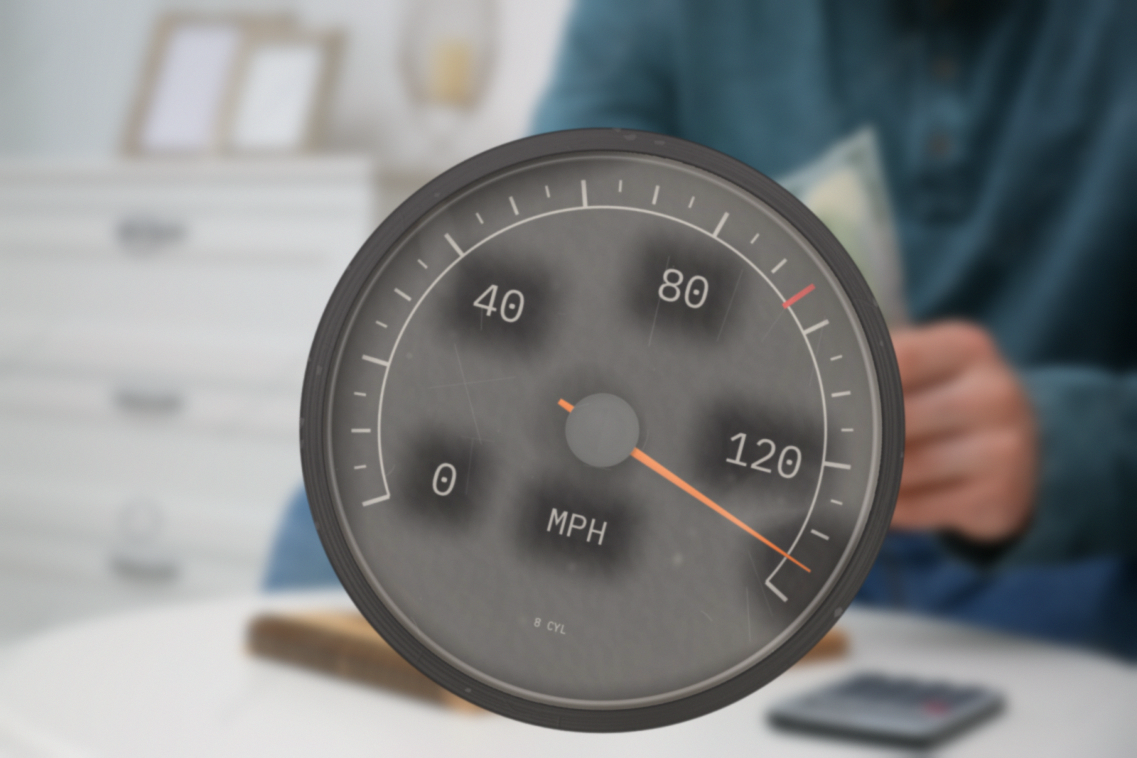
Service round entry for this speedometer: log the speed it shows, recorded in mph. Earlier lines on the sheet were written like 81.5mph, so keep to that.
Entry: 135mph
